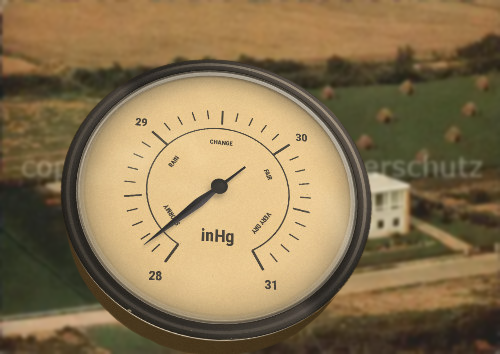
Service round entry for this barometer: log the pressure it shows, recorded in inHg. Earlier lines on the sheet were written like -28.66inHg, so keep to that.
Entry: 28.15inHg
